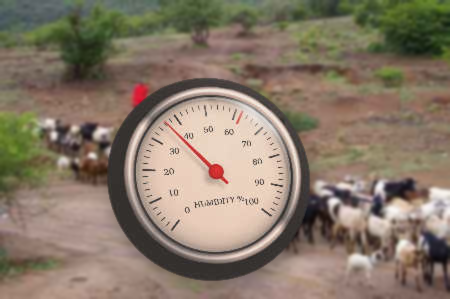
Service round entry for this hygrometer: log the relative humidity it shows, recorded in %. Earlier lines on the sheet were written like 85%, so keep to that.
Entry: 36%
